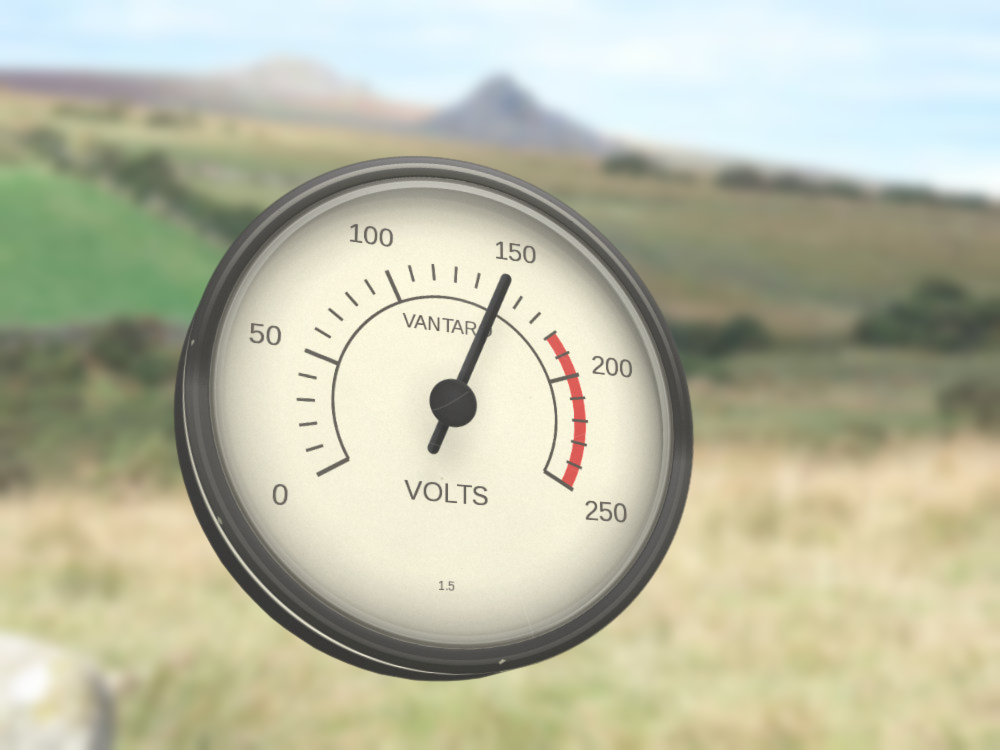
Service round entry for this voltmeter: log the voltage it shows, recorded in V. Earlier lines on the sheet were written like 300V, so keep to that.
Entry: 150V
